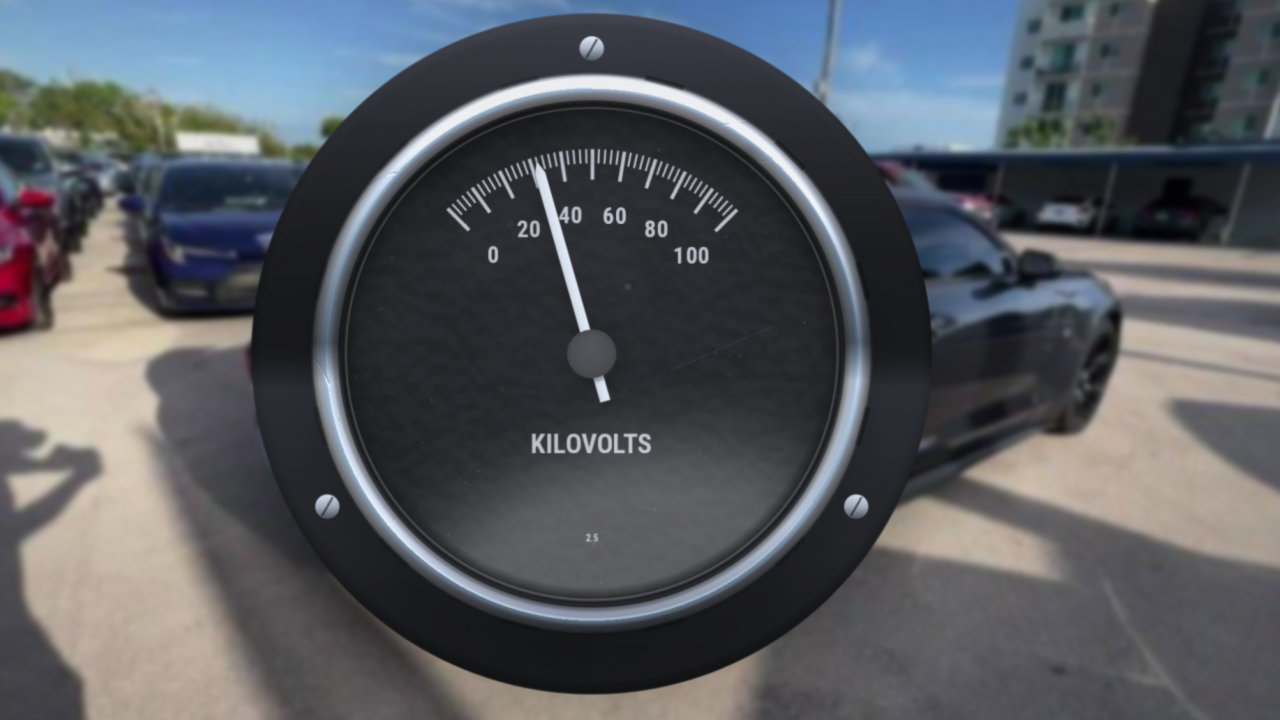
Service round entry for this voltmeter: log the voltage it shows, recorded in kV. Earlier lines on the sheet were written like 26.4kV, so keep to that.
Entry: 32kV
